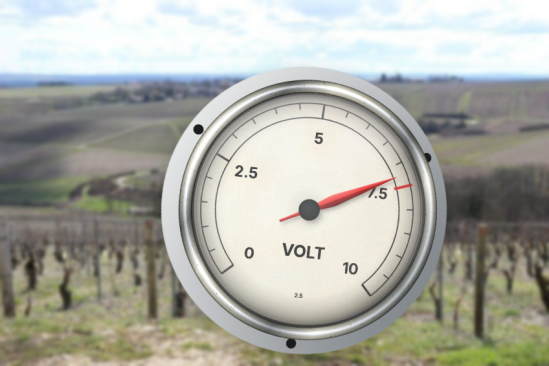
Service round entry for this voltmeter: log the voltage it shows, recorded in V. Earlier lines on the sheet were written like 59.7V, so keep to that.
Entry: 7.25V
